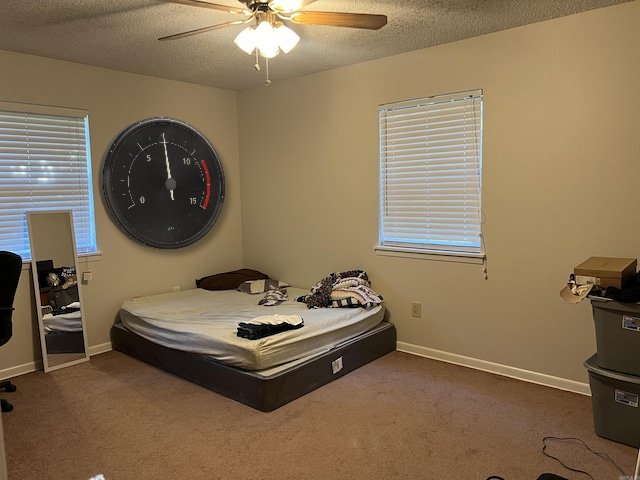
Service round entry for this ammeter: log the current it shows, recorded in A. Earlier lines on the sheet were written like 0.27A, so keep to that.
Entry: 7A
